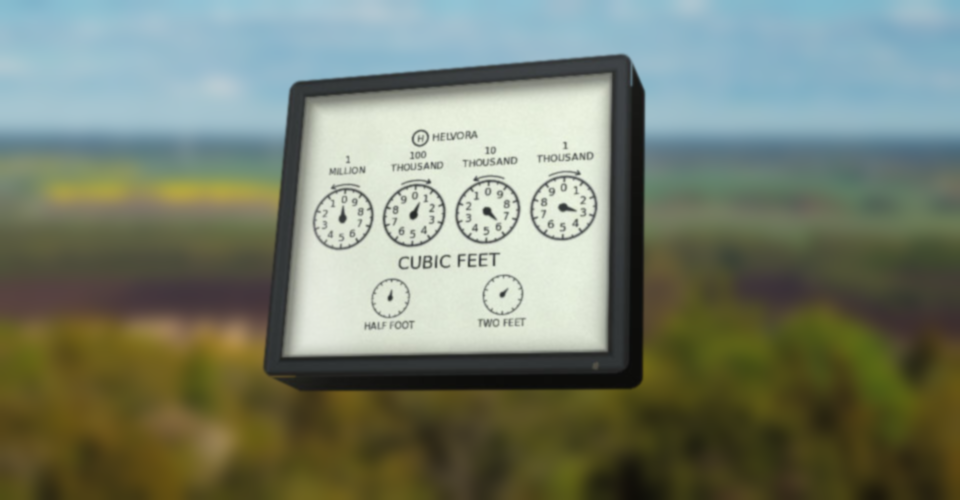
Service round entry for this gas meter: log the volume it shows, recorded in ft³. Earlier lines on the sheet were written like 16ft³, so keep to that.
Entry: 6300ft³
